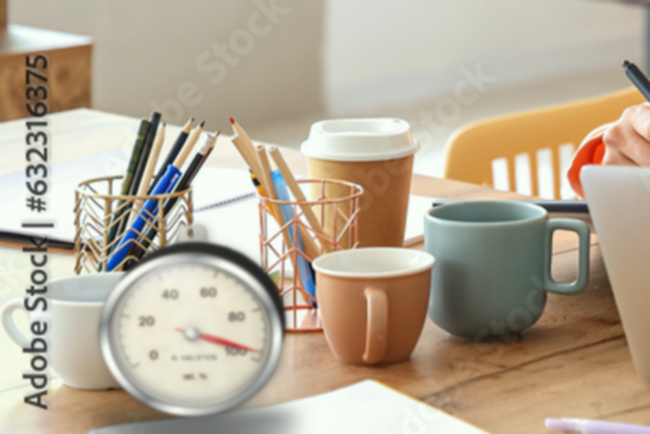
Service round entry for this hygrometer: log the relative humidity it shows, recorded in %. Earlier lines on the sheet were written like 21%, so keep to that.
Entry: 96%
